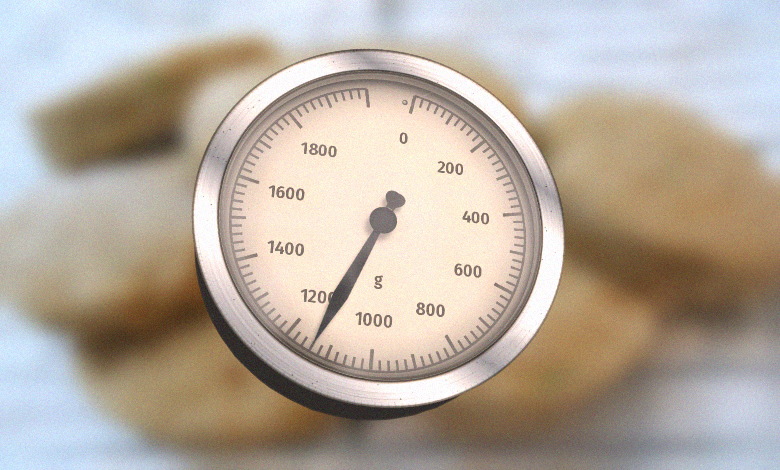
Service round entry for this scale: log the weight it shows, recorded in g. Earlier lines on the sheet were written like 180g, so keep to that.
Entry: 1140g
